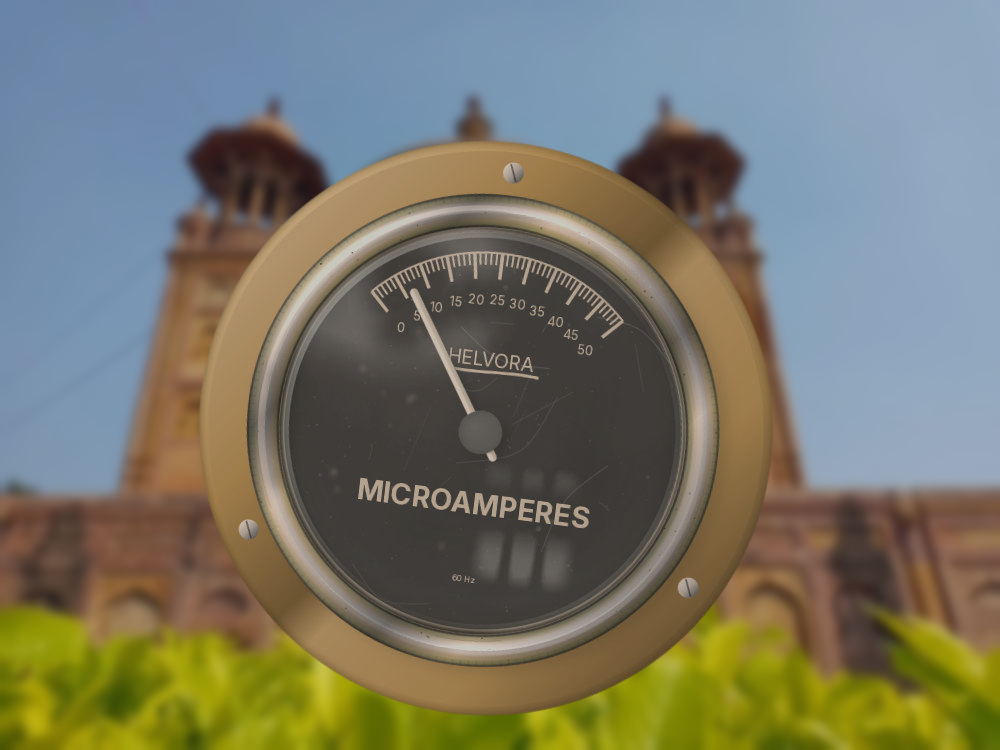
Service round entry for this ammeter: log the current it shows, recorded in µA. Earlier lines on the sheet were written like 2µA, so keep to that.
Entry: 7µA
